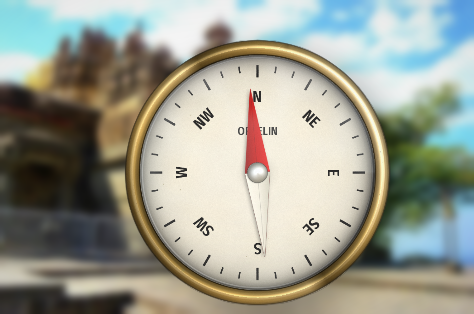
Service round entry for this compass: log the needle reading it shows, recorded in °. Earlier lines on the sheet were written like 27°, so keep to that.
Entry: 355°
